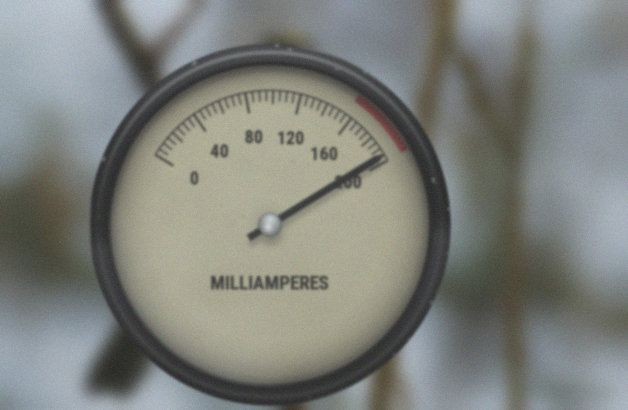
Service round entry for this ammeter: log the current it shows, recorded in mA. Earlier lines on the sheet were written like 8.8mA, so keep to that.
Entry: 195mA
